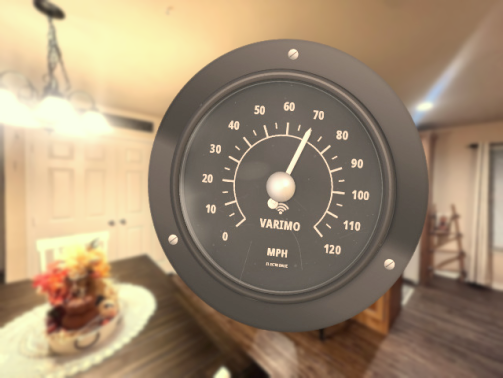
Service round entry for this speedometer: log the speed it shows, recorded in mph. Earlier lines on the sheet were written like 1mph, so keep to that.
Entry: 70mph
